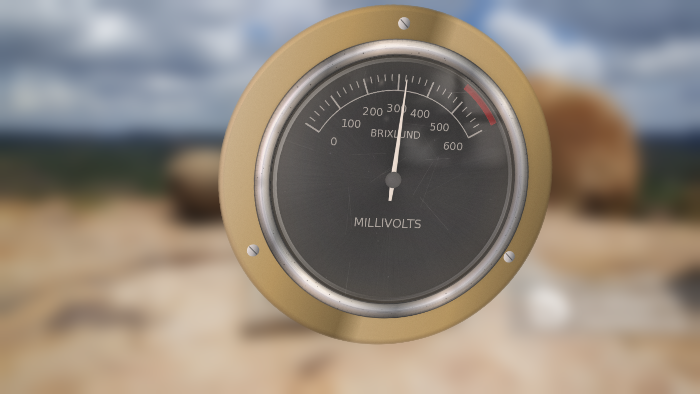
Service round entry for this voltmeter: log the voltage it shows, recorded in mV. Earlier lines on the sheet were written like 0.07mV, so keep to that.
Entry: 320mV
